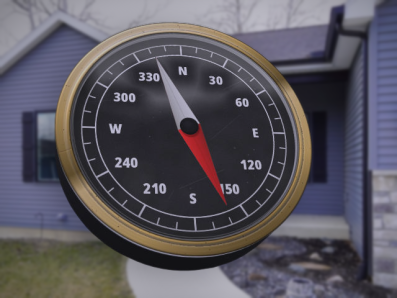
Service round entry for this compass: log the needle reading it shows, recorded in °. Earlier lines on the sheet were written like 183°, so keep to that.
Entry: 160°
